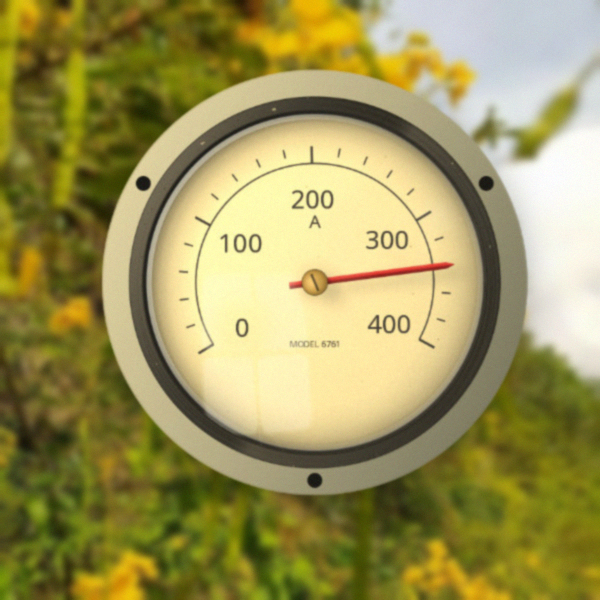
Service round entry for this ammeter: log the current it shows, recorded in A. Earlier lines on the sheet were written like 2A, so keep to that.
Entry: 340A
